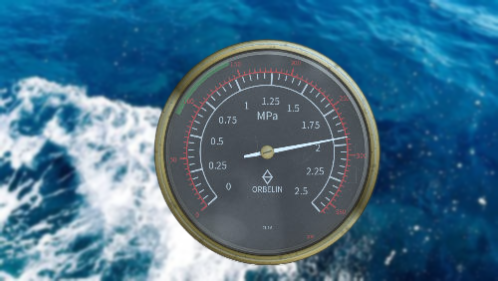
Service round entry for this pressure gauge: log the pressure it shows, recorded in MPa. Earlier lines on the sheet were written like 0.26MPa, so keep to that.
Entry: 1.95MPa
